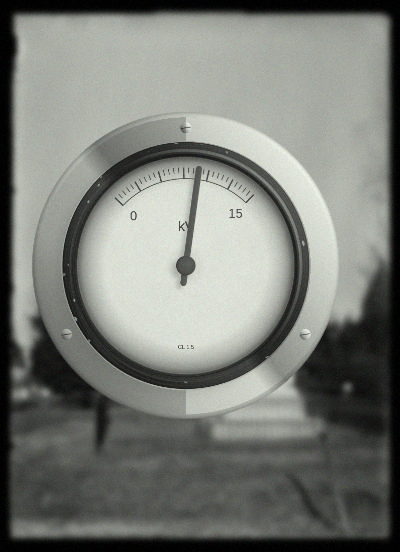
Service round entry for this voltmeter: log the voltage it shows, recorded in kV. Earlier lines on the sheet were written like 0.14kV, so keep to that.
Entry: 9kV
